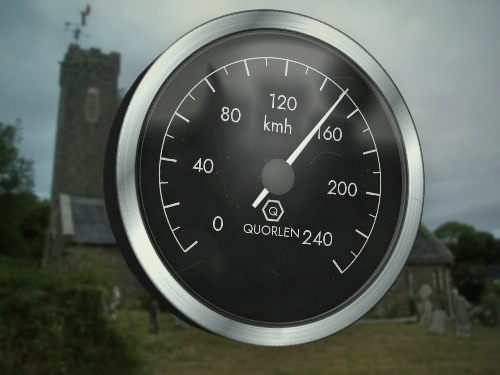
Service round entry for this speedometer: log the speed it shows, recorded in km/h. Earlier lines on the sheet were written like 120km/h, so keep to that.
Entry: 150km/h
